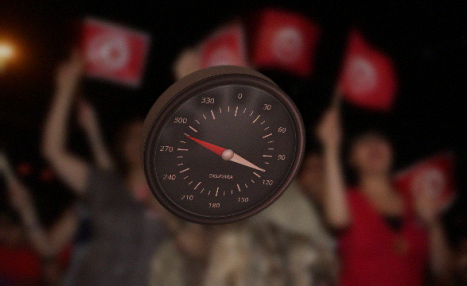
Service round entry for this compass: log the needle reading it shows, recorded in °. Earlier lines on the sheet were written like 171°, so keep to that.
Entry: 290°
